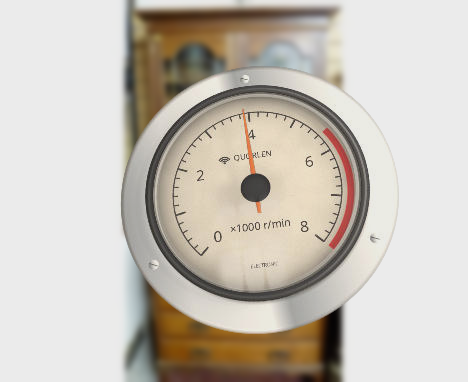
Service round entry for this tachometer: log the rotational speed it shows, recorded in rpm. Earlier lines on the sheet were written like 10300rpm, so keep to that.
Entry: 3900rpm
